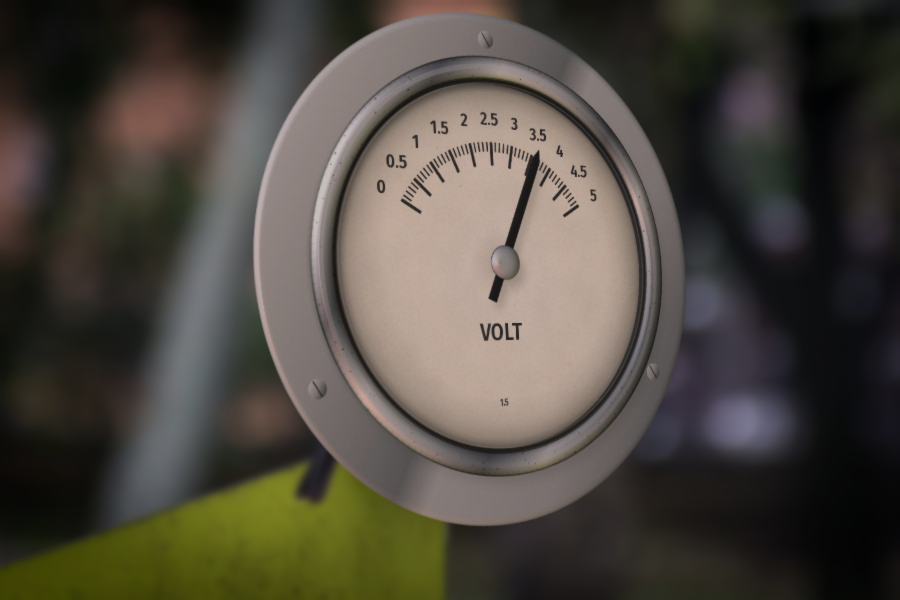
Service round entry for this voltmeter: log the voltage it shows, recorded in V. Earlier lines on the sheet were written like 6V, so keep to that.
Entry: 3.5V
